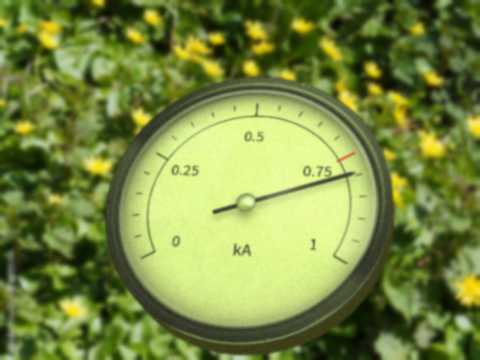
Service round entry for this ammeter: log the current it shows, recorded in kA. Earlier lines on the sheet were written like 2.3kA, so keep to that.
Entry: 0.8kA
